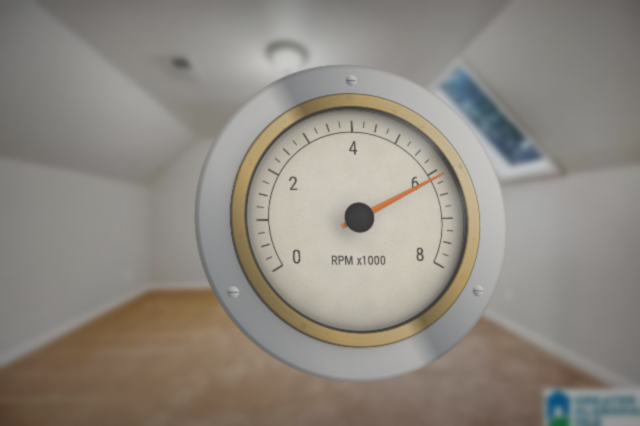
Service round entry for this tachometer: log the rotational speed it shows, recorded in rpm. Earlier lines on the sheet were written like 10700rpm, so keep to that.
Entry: 6125rpm
